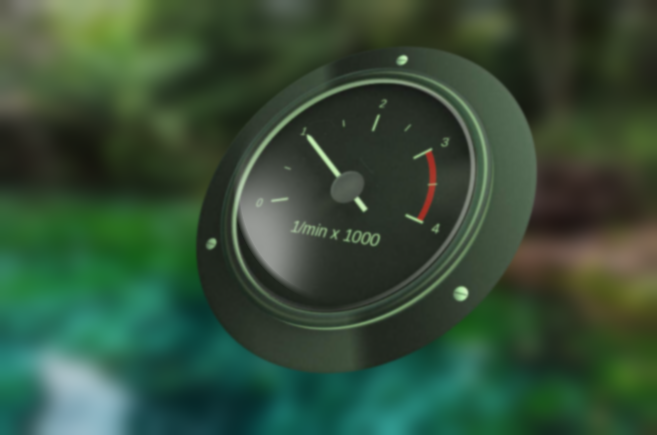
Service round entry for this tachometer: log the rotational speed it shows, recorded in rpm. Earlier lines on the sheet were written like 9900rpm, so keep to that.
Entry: 1000rpm
